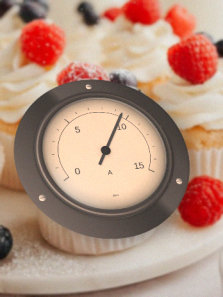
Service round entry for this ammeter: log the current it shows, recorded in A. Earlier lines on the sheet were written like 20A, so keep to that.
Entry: 9.5A
